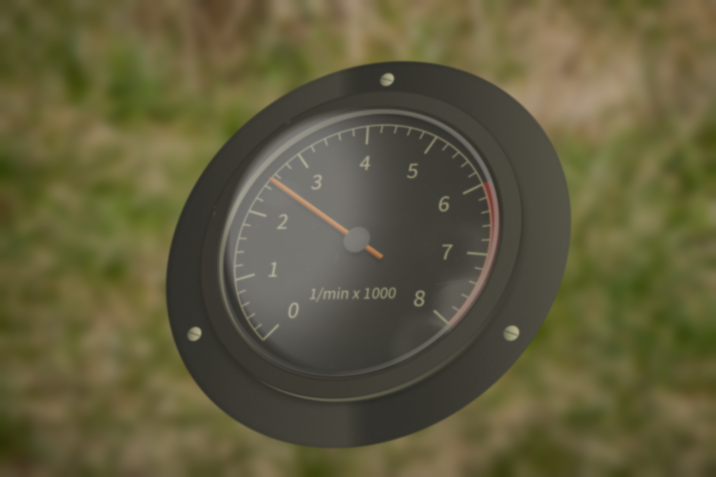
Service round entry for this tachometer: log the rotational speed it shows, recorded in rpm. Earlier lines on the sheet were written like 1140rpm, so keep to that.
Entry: 2500rpm
